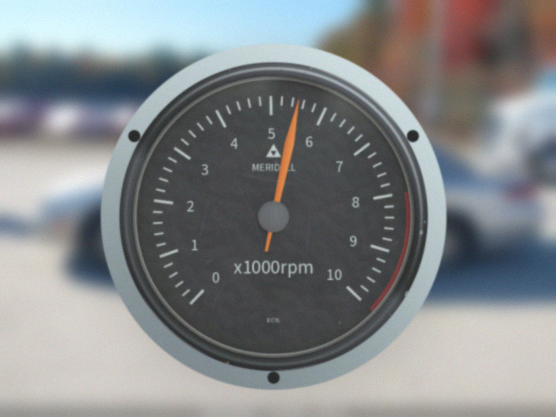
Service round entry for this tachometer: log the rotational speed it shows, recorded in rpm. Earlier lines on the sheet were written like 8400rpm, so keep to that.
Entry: 5500rpm
